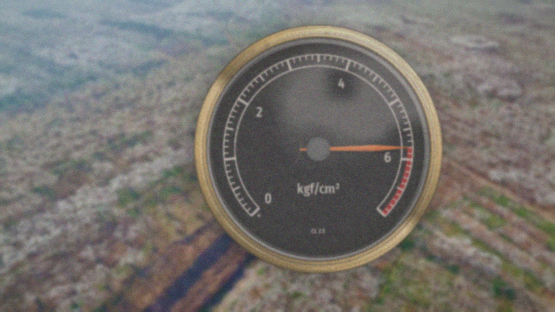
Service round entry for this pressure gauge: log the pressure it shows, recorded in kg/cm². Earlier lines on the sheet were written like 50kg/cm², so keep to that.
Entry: 5.8kg/cm²
